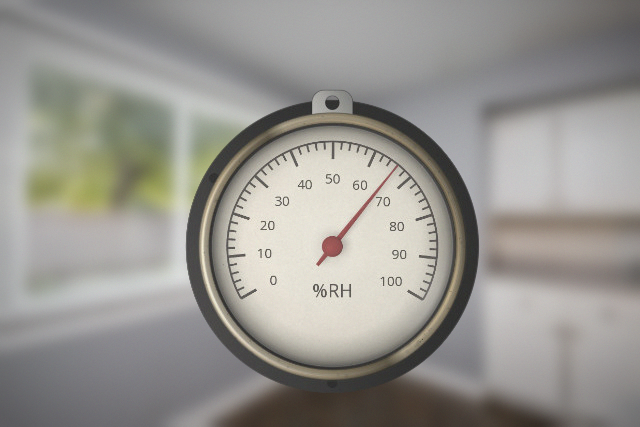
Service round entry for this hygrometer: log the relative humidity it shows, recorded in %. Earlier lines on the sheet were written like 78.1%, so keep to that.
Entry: 66%
